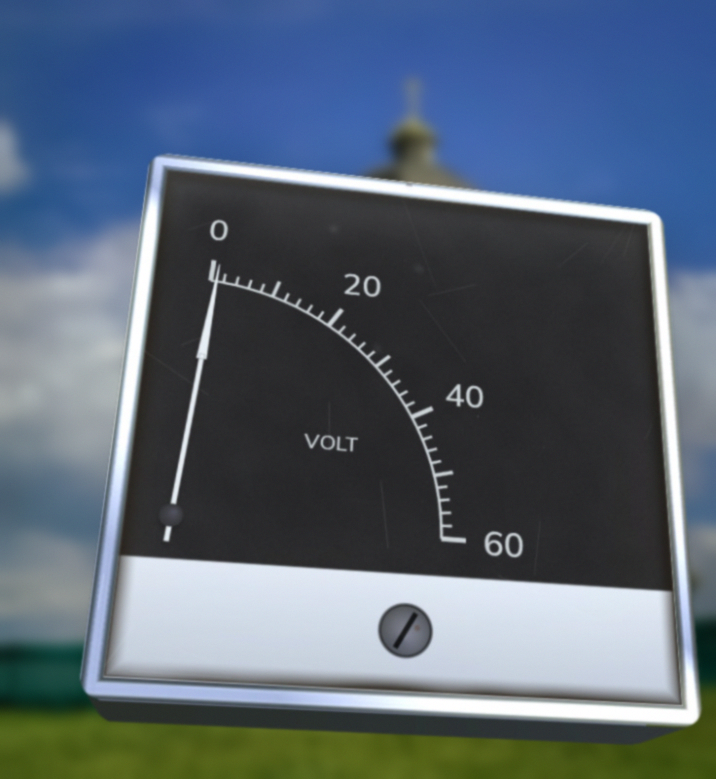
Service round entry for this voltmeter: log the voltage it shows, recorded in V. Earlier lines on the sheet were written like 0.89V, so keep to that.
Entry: 1V
